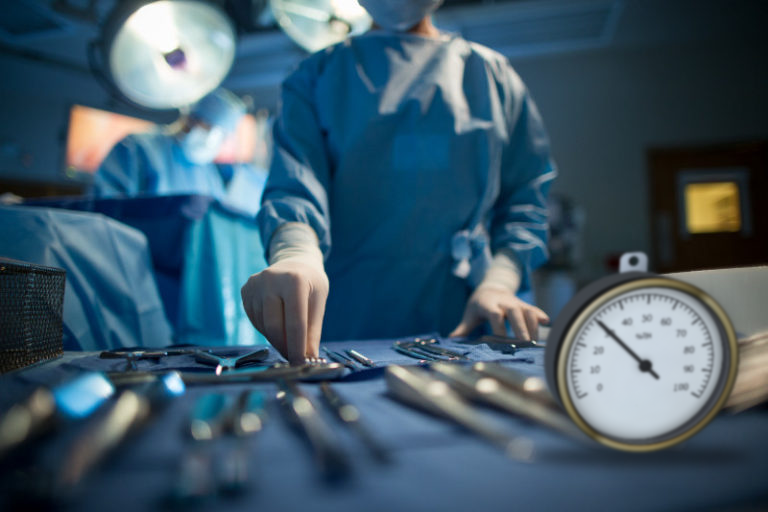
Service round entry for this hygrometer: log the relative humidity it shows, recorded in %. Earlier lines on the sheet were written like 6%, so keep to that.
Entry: 30%
